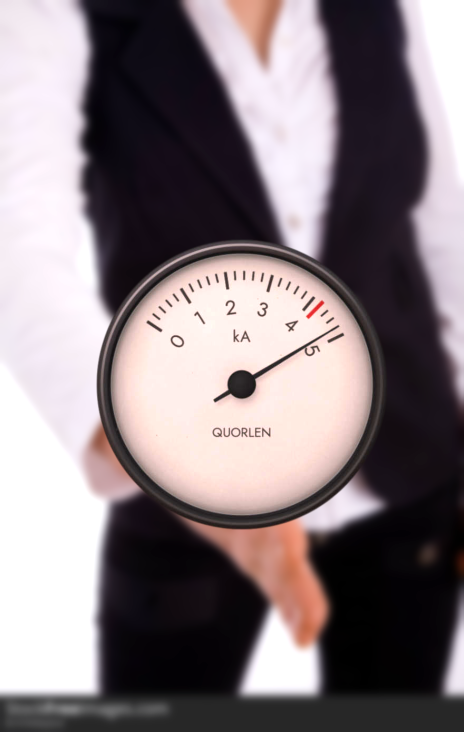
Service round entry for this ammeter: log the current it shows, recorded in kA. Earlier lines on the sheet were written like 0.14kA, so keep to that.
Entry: 4.8kA
